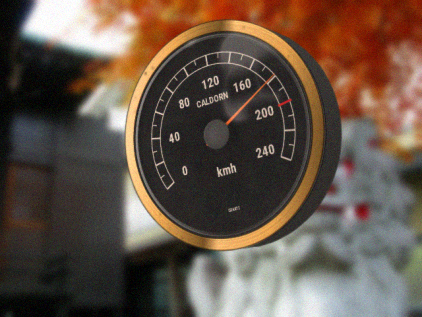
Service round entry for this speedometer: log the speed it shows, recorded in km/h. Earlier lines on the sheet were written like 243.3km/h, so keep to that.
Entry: 180km/h
